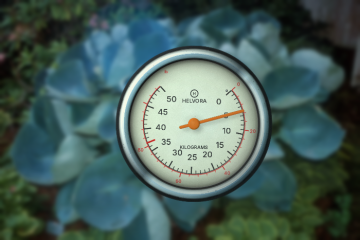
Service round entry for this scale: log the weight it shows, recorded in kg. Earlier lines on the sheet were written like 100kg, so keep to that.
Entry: 5kg
